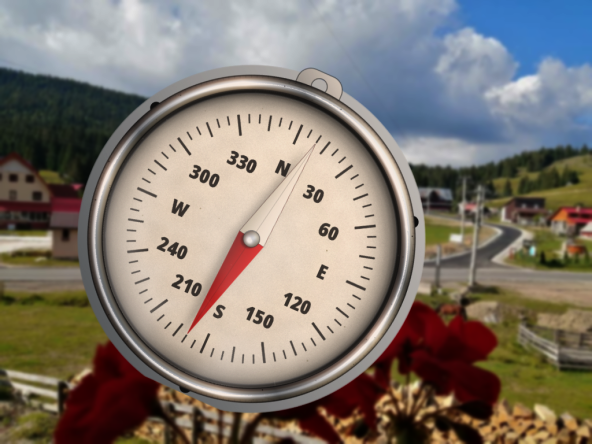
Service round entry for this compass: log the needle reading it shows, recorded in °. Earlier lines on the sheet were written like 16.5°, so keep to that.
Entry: 190°
